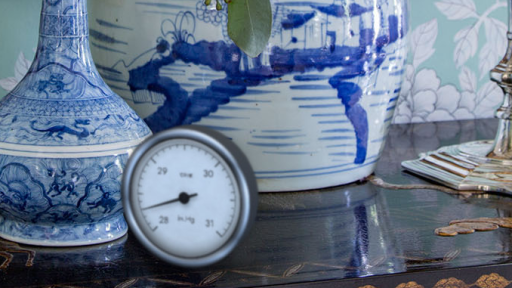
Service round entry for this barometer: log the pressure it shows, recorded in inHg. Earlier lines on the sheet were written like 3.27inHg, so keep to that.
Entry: 28.3inHg
